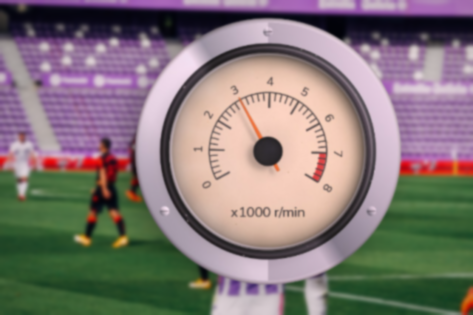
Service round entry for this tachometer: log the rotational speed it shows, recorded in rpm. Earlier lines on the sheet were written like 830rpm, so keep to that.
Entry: 3000rpm
